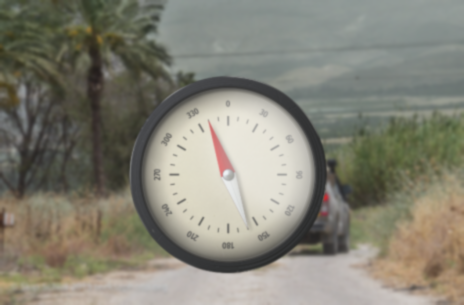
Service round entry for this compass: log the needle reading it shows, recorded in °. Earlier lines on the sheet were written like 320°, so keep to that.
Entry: 340°
